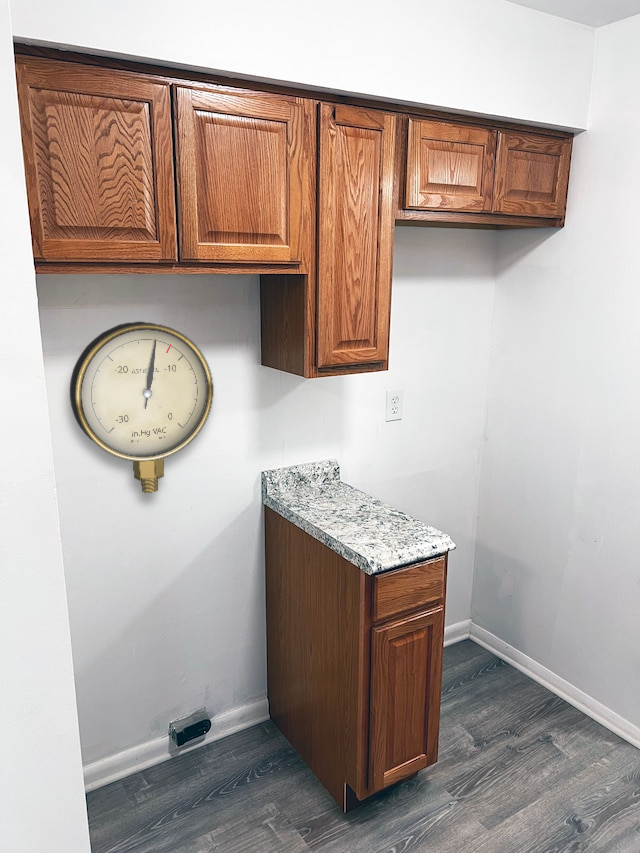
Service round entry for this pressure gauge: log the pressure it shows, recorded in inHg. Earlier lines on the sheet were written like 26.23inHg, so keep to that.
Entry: -14inHg
